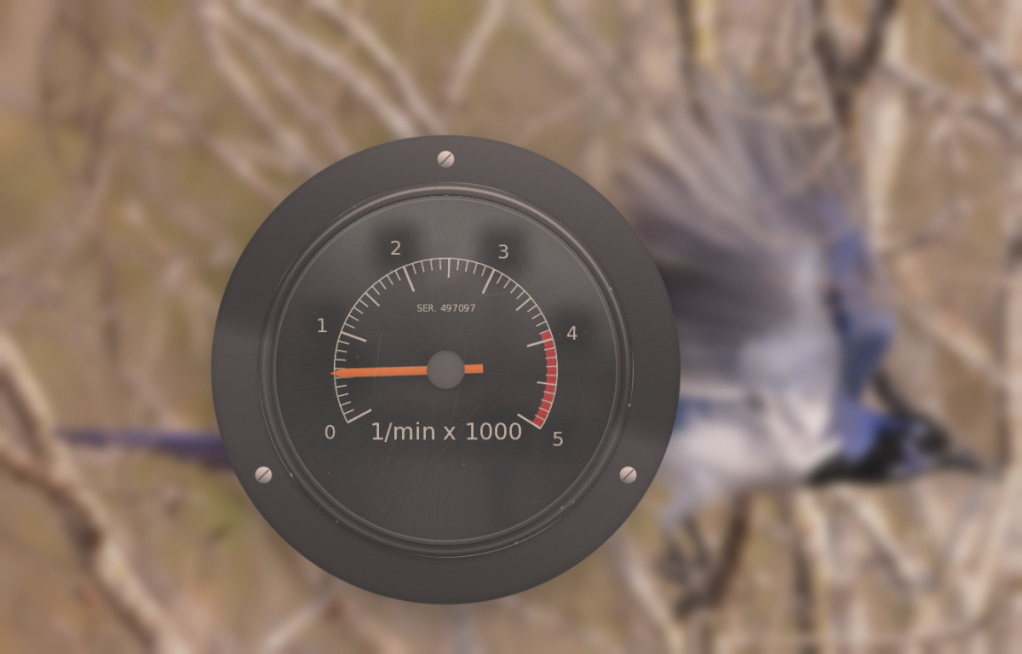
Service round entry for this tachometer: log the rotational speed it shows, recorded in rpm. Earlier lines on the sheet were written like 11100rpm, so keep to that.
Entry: 550rpm
